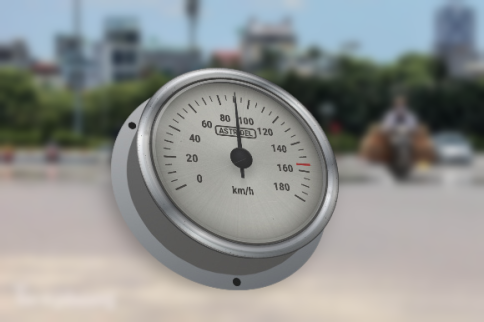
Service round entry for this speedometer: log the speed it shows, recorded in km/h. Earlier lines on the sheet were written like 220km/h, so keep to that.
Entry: 90km/h
